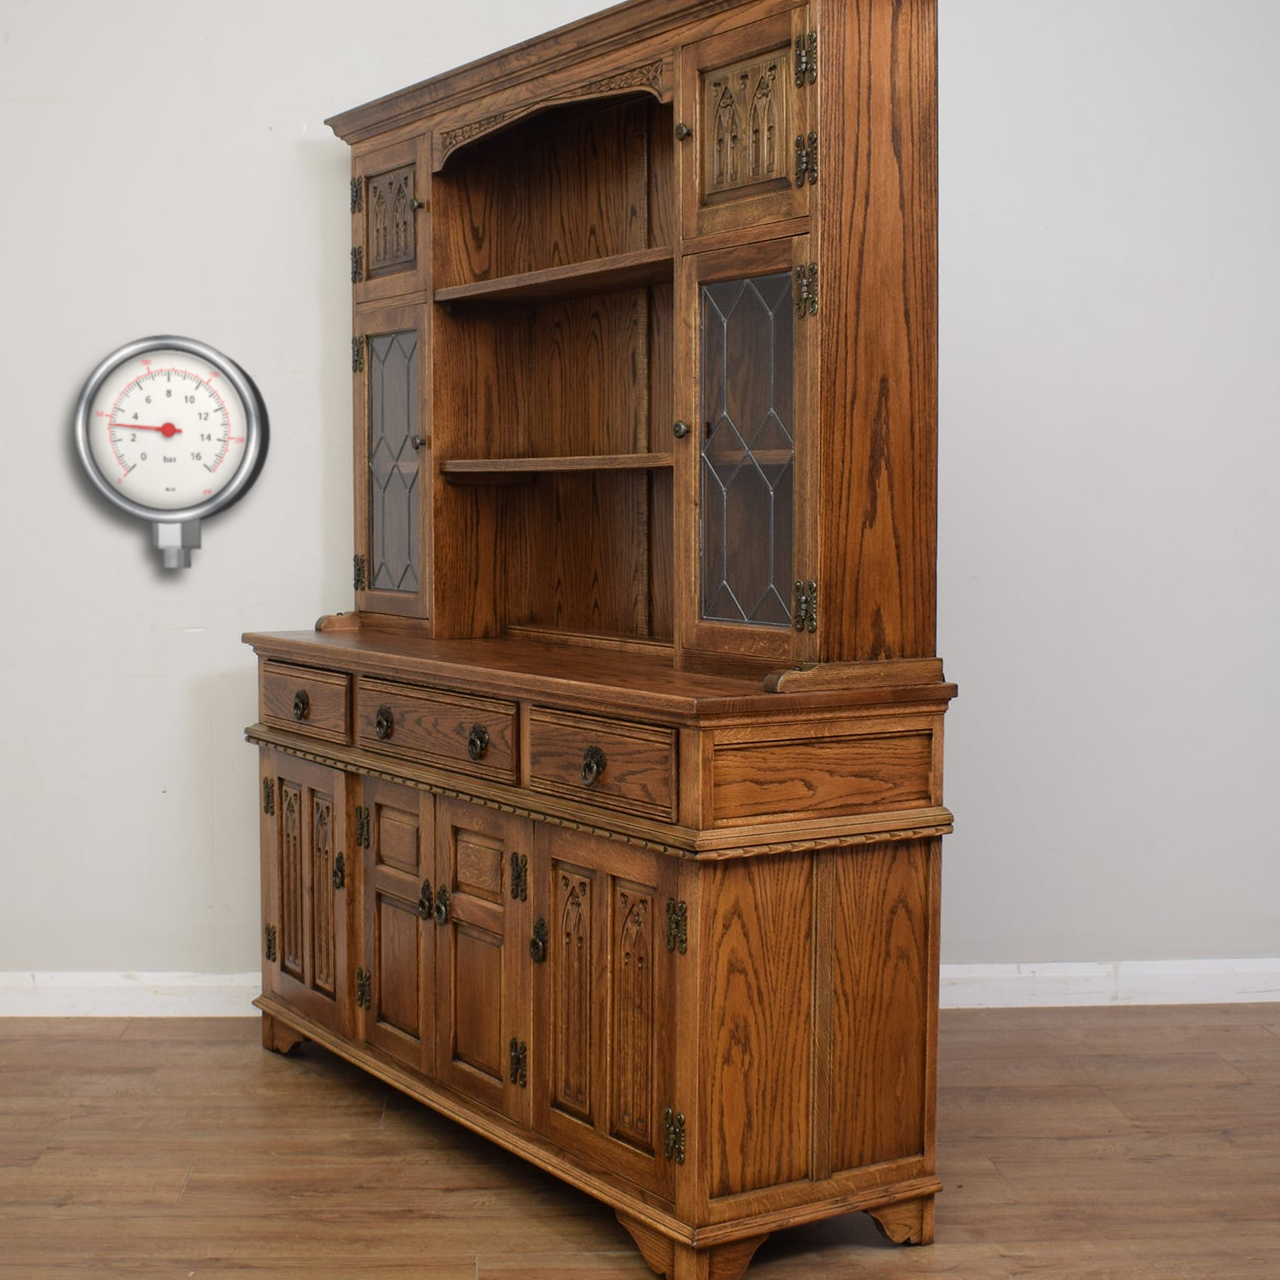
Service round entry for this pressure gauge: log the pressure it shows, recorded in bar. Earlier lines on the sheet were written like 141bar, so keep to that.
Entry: 3bar
